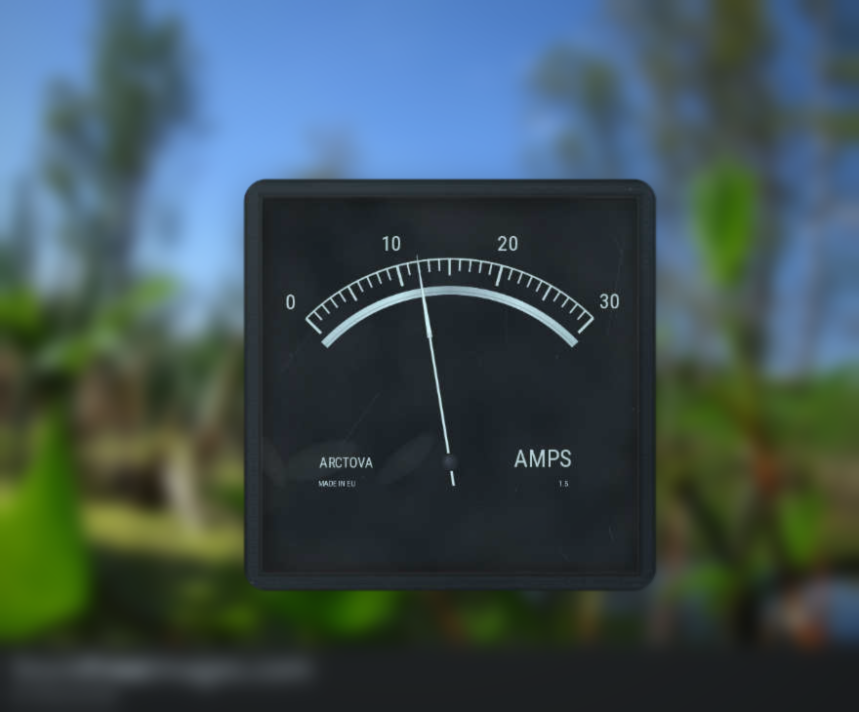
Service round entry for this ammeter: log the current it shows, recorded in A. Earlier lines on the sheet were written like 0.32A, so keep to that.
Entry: 12A
